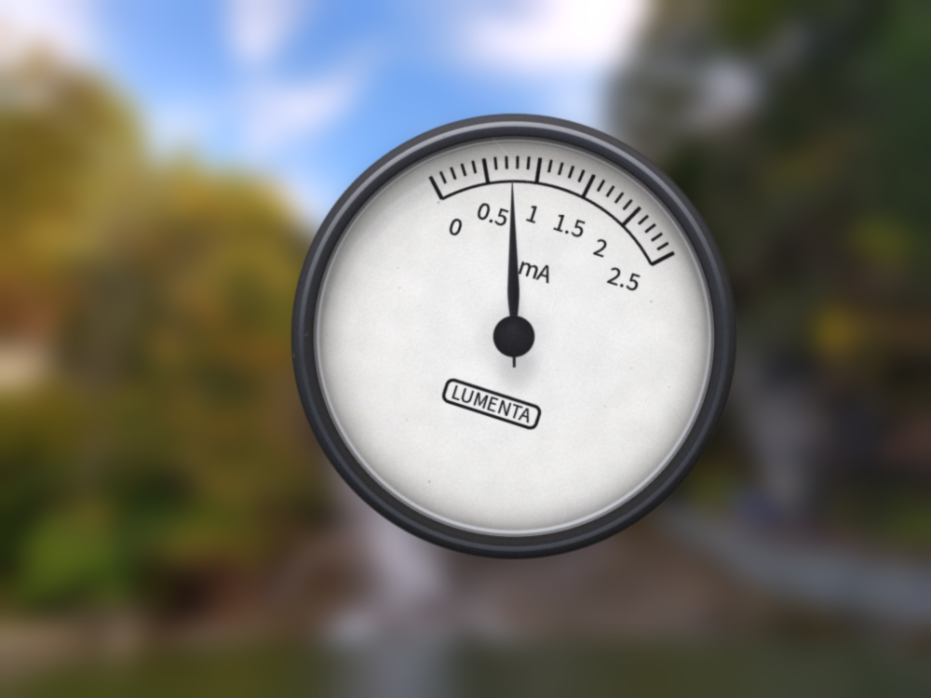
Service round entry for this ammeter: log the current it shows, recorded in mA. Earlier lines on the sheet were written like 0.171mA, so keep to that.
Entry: 0.75mA
